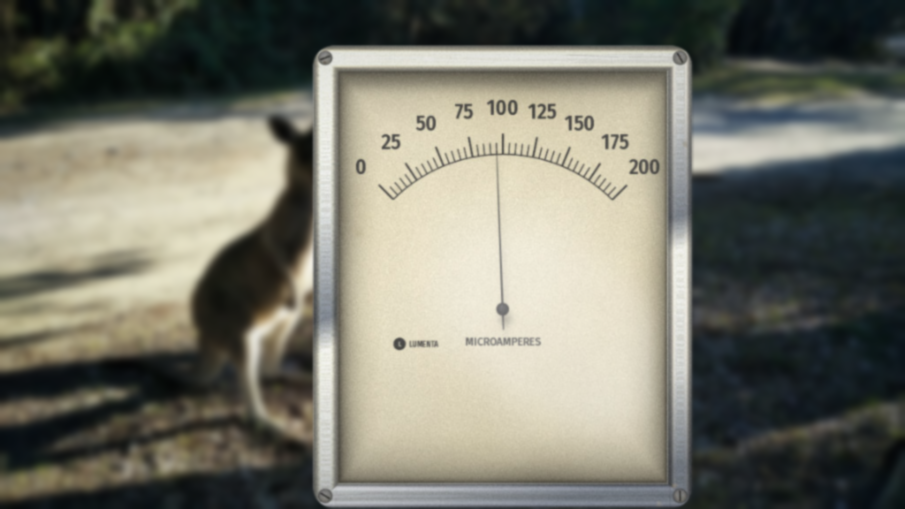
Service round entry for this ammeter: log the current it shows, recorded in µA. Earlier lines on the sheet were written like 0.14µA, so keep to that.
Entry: 95µA
